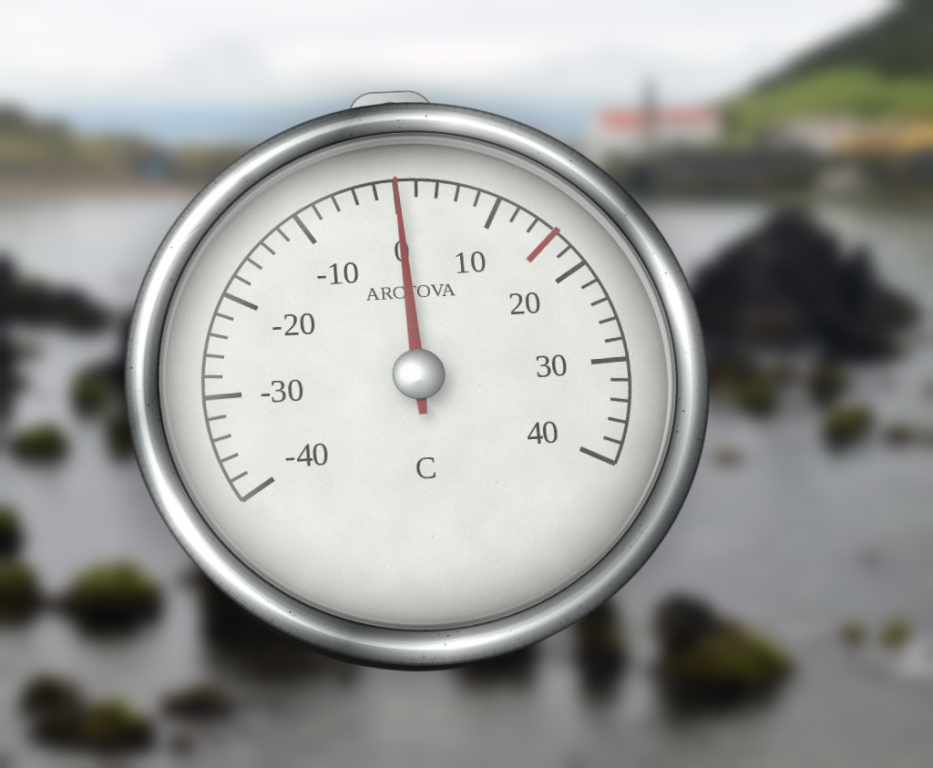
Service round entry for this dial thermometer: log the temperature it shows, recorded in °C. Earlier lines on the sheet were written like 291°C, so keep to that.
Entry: 0°C
